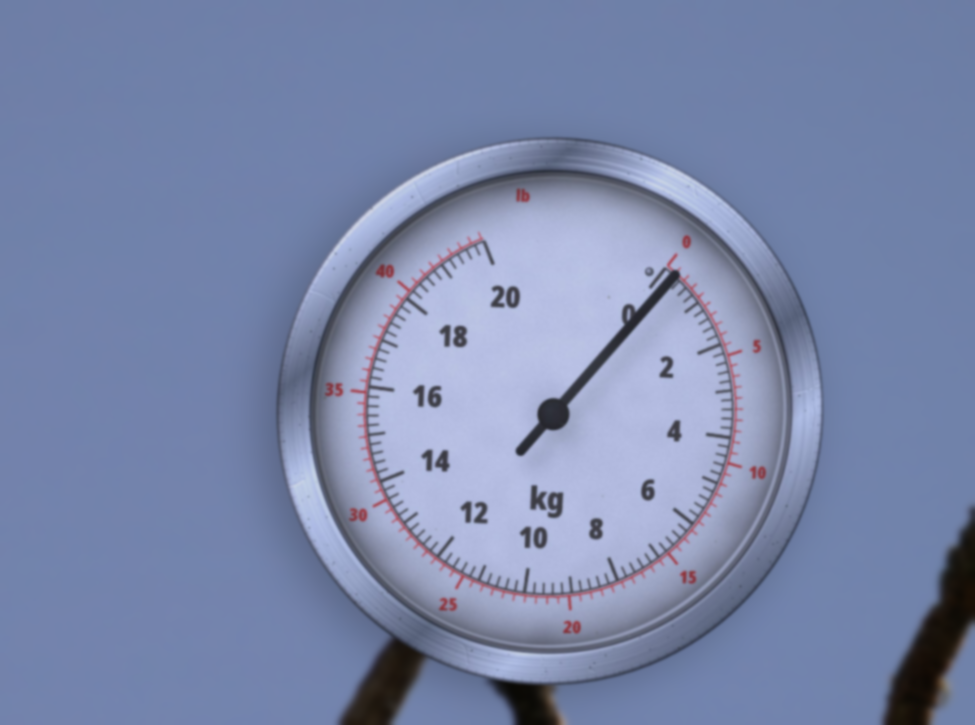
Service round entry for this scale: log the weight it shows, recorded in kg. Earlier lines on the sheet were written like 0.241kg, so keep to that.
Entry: 0.2kg
